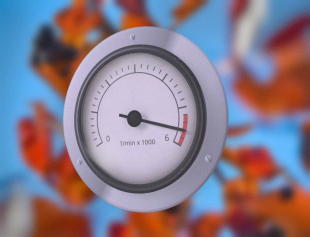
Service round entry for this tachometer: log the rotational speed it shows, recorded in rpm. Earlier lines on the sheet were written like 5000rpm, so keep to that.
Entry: 5600rpm
